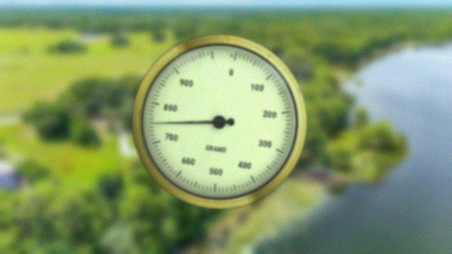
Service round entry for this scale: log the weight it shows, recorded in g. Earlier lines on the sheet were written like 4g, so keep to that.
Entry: 750g
